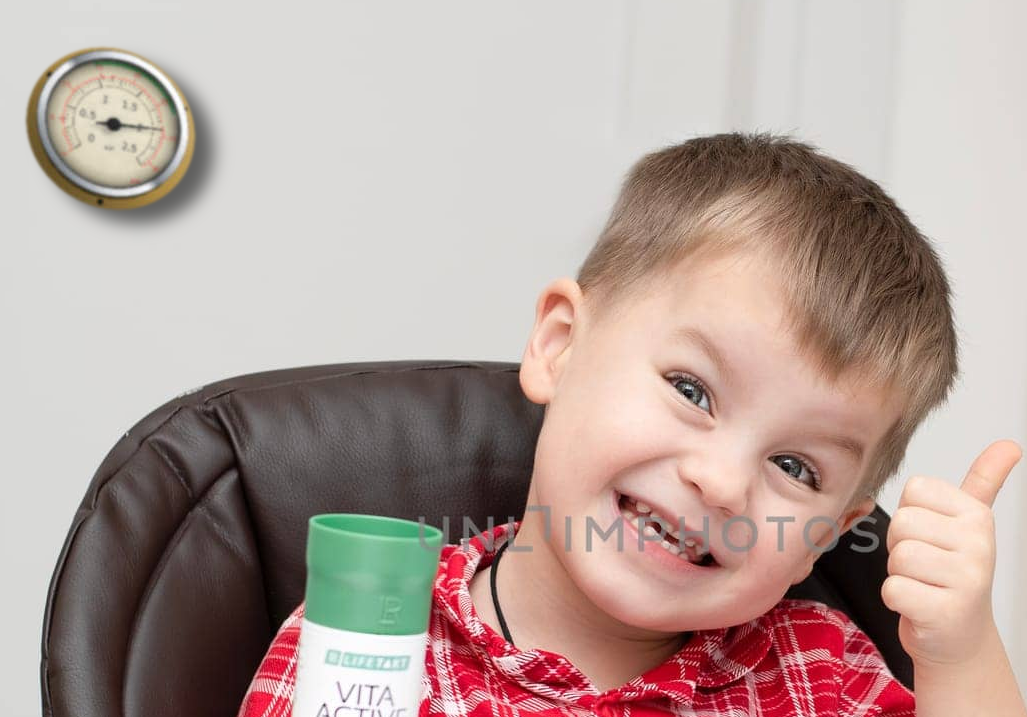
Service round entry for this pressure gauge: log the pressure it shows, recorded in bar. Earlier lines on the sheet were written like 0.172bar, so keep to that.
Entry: 2bar
